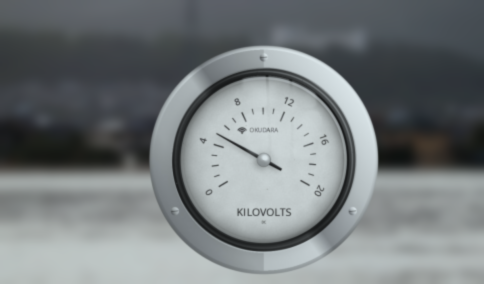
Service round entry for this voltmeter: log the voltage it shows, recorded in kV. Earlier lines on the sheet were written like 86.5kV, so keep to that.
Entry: 5kV
